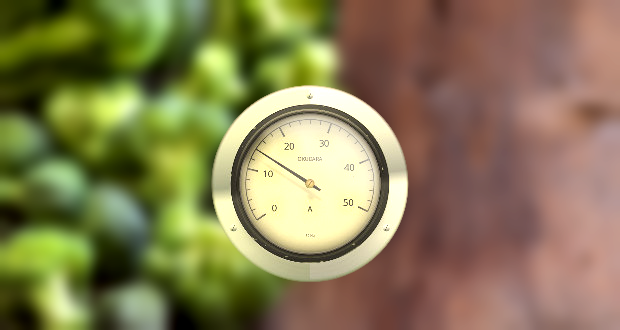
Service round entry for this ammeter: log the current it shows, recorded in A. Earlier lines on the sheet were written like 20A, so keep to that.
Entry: 14A
